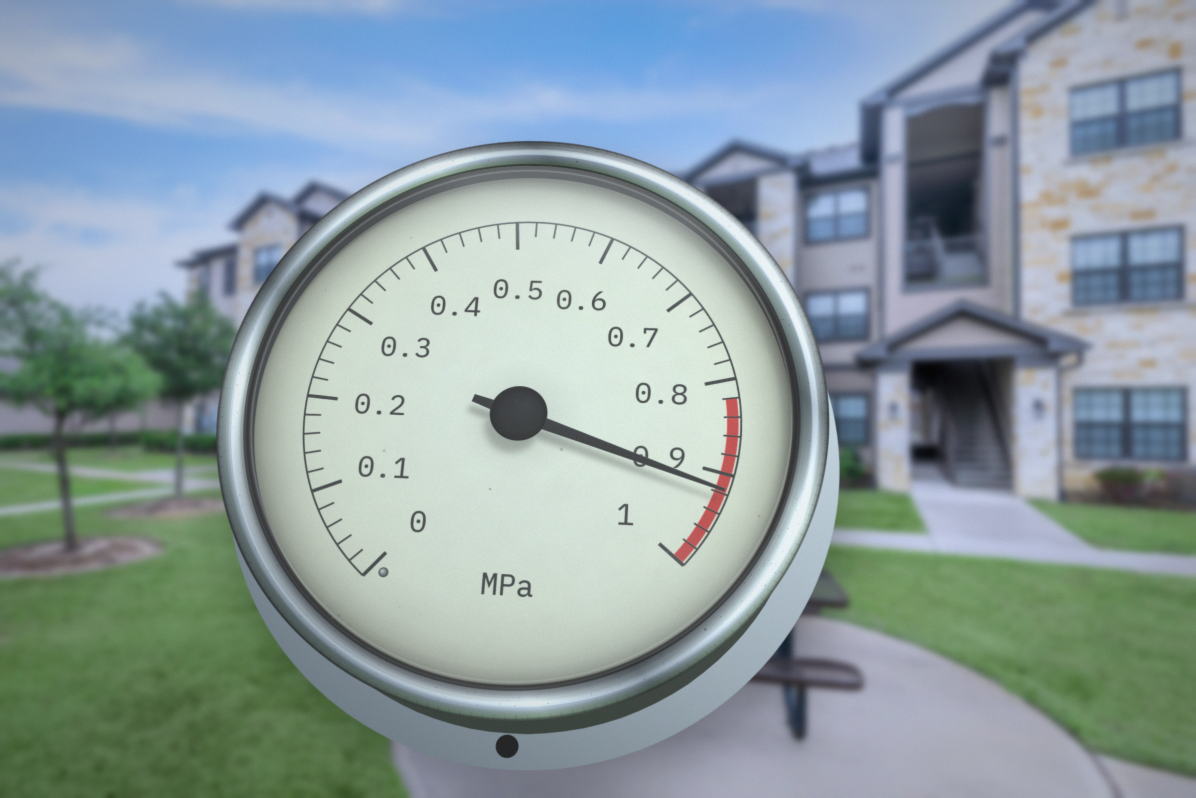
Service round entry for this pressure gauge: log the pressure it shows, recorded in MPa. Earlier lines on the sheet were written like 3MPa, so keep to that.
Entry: 0.92MPa
